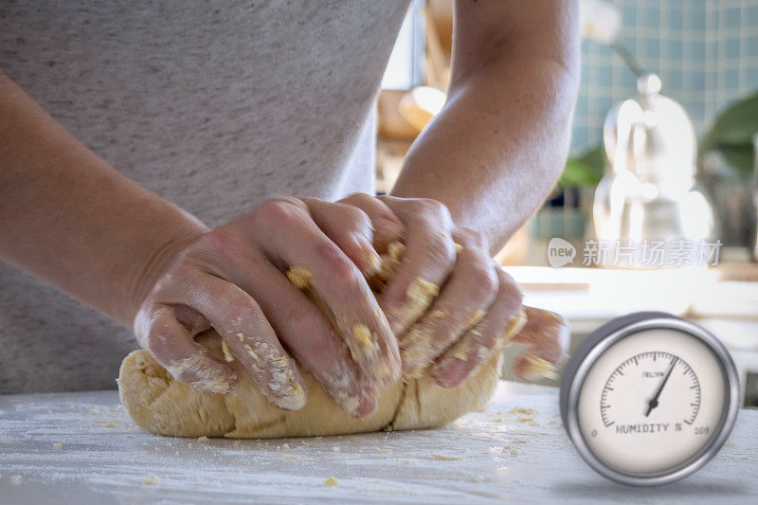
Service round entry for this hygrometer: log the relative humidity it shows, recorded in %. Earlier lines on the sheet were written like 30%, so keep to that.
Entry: 60%
